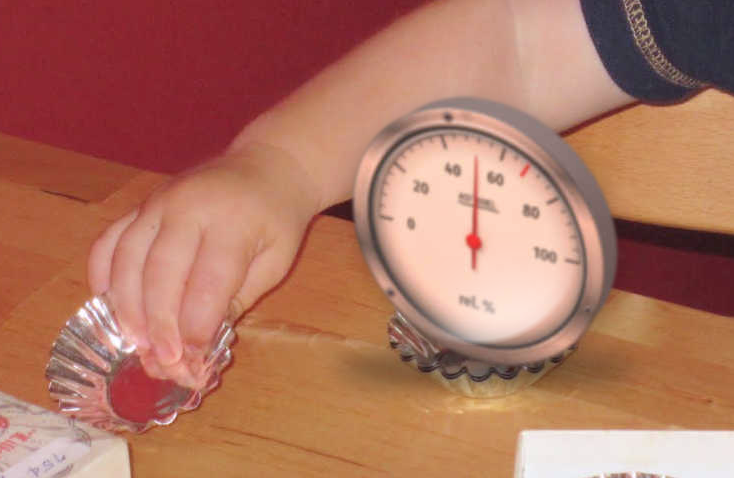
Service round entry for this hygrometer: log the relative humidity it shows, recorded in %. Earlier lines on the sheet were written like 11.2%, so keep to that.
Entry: 52%
